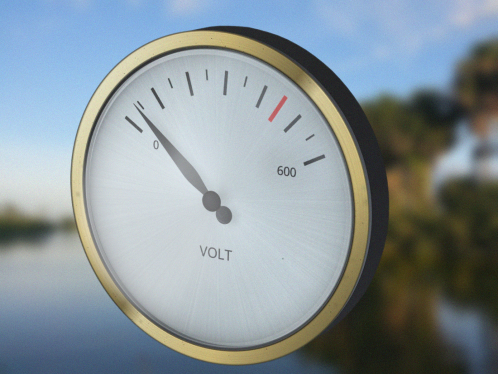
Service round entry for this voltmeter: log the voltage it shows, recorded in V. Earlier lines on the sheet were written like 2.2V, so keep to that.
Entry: 50V
